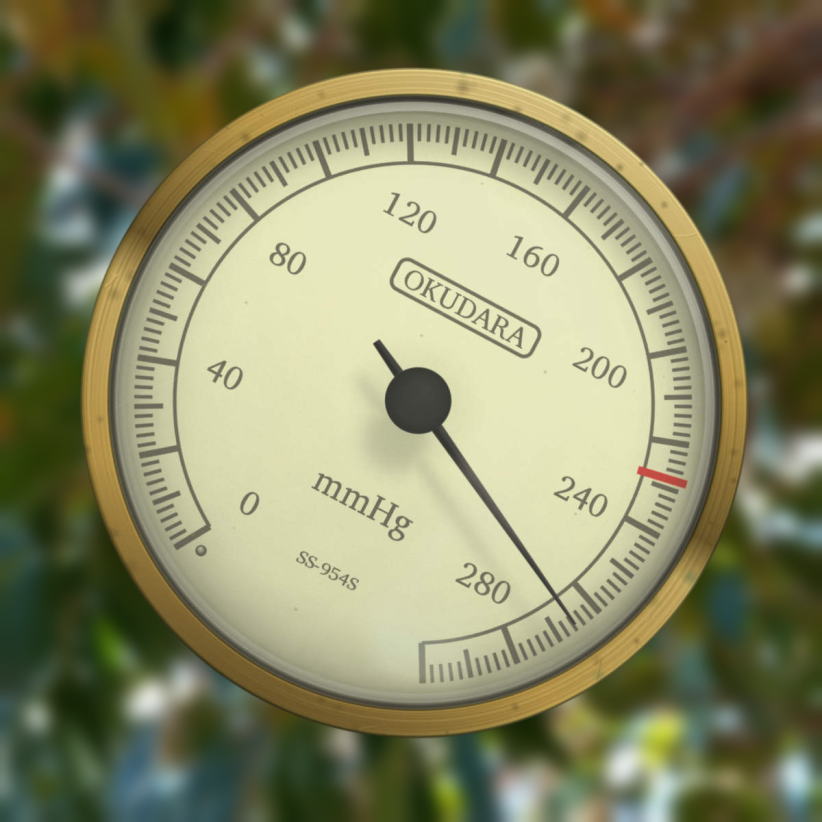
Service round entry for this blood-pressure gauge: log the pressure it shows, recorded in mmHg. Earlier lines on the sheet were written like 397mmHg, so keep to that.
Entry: 266mmHg
